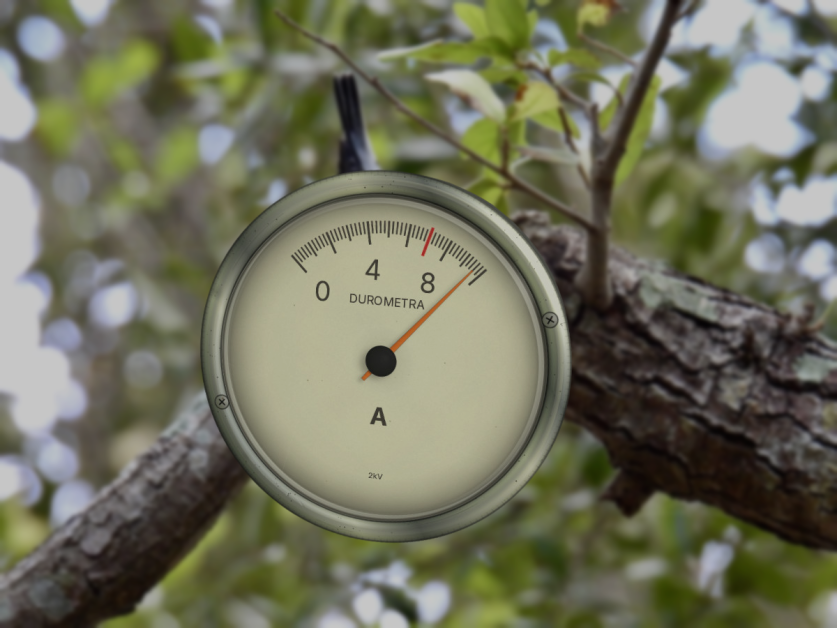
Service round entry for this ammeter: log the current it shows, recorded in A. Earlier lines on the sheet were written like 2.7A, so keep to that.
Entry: 9.6A
